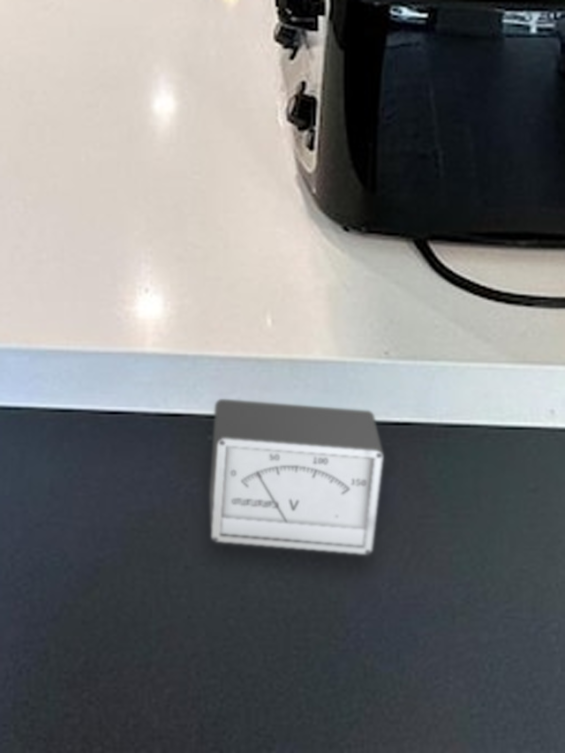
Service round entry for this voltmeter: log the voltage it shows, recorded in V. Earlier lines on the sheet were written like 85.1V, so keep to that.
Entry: 25V
